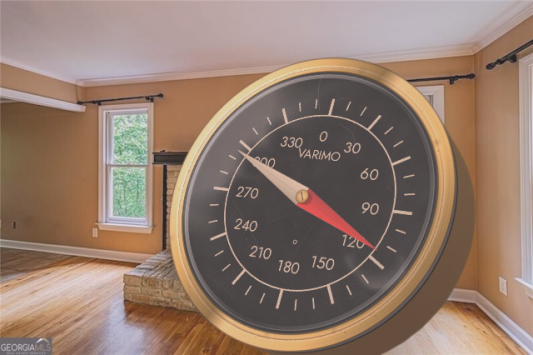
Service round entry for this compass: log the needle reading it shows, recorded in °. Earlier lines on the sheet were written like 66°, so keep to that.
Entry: 115°
